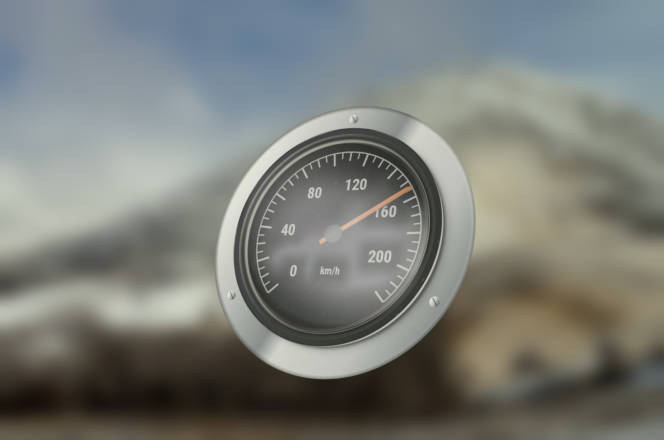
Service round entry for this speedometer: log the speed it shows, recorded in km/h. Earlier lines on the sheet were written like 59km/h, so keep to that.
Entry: 155km/h
